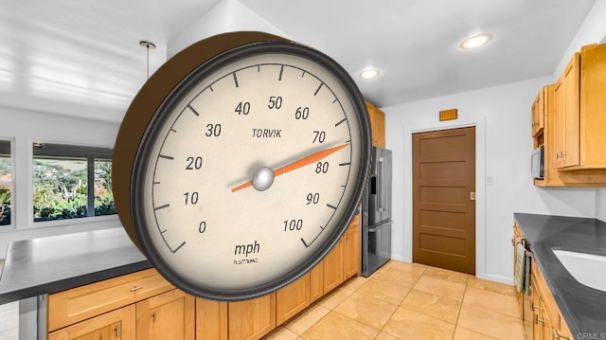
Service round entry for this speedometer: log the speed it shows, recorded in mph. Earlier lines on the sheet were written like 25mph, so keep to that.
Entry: 75mph
